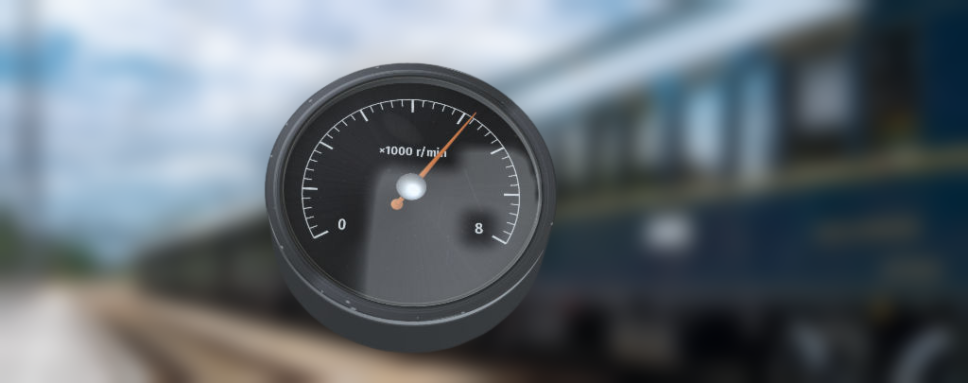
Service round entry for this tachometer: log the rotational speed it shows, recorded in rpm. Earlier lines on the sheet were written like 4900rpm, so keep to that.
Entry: 5200rpm
